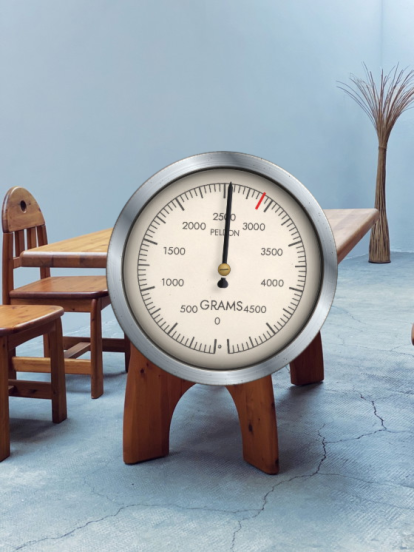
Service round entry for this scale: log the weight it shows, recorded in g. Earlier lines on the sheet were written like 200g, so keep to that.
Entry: 2550g
